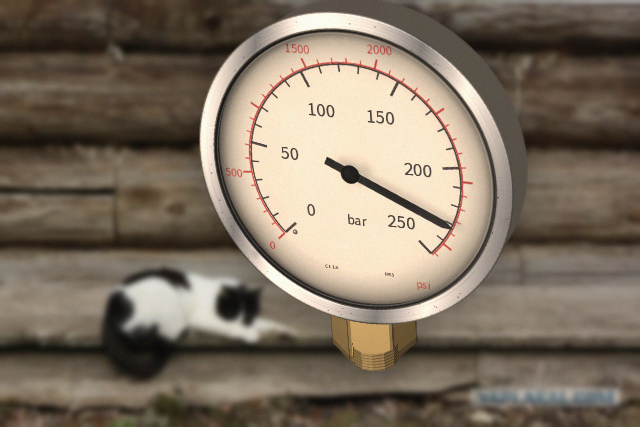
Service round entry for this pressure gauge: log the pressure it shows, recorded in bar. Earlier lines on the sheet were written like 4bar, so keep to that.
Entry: 230bar
